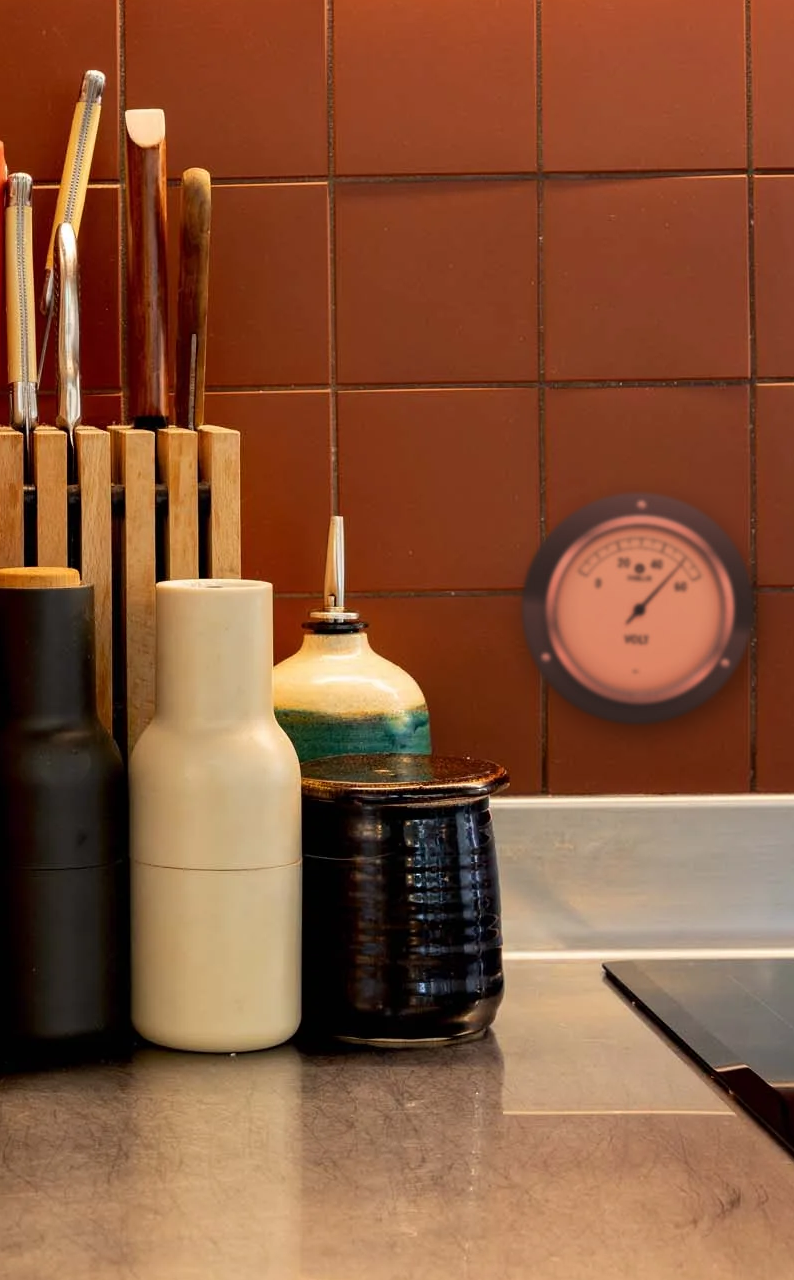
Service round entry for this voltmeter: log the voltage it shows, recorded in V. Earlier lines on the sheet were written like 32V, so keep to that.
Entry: 50V
